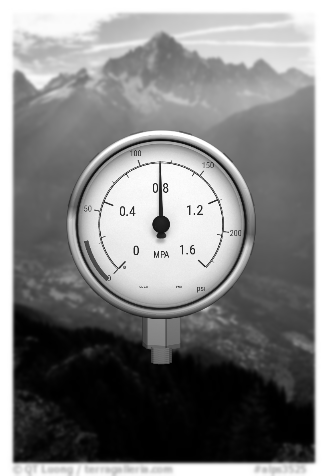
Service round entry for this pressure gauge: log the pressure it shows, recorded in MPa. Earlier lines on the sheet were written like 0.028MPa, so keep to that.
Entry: 0.8MPa
